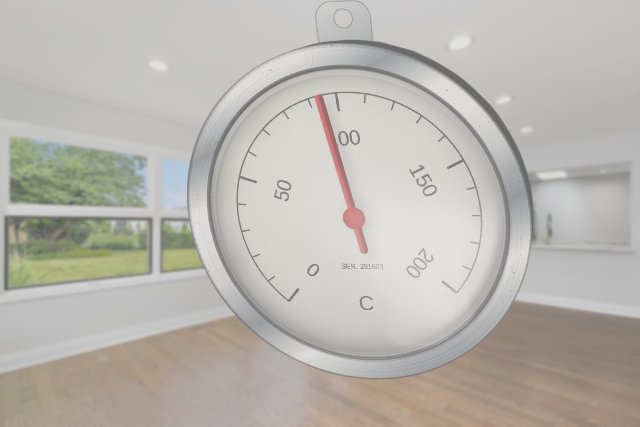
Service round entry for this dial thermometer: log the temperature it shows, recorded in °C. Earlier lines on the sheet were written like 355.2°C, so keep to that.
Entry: 95°C
